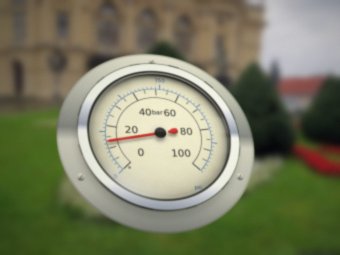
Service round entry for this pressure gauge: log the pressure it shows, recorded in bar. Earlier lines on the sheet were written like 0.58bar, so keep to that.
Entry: 12.5bar
